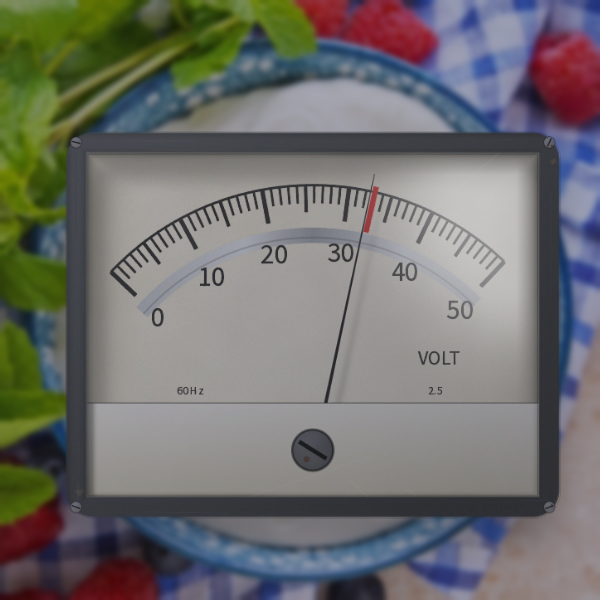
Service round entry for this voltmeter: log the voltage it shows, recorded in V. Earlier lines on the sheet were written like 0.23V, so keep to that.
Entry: 32.5V
